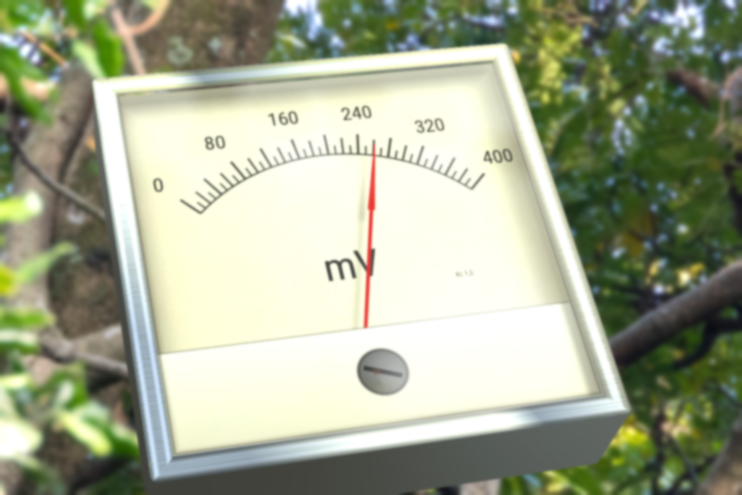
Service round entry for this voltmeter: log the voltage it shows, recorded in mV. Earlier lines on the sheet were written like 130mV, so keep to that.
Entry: 260mV
